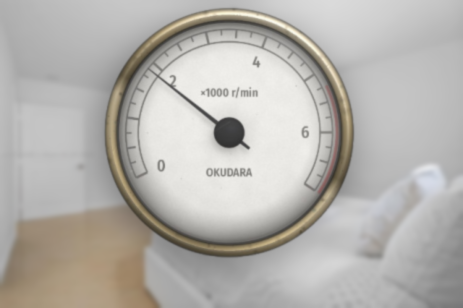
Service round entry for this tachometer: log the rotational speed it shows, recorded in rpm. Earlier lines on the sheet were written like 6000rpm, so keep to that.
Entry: 1875rpm
